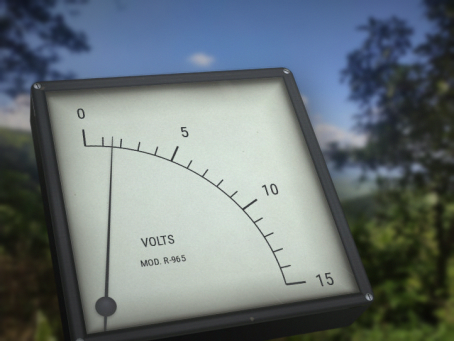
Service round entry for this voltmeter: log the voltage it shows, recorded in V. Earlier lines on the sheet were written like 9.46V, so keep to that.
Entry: 1.5V
